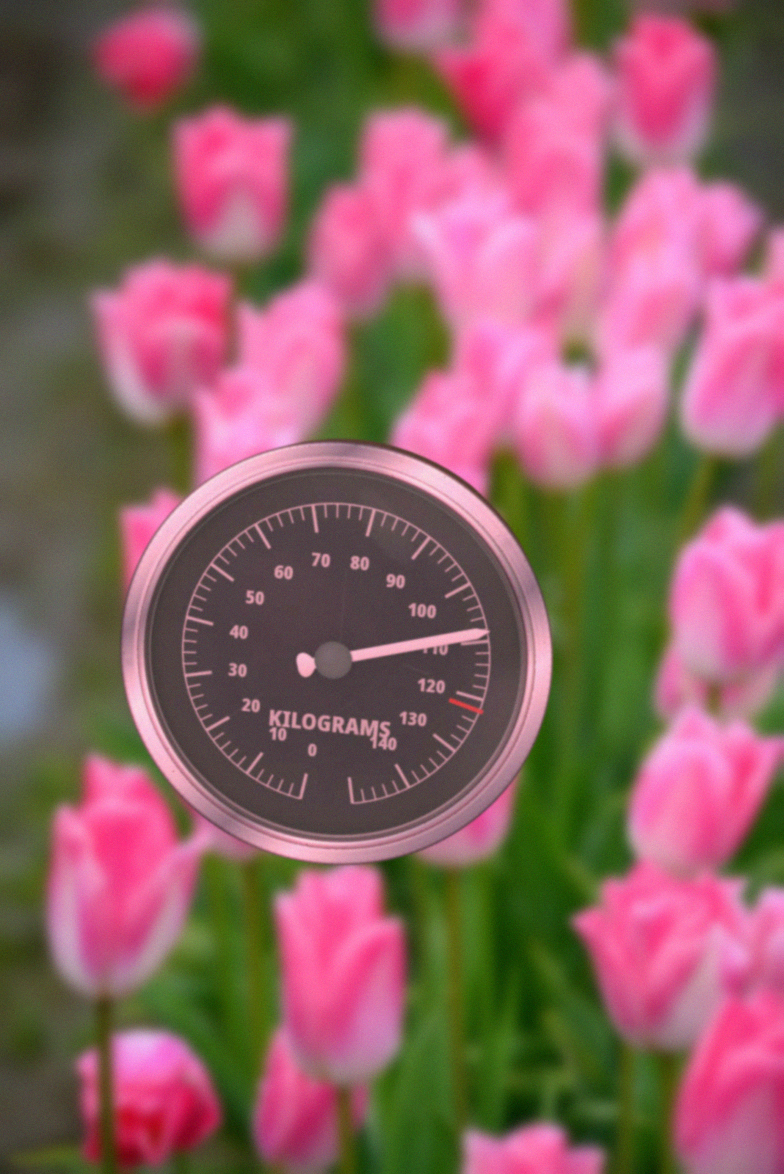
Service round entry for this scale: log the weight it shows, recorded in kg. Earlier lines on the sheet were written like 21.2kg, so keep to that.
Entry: 108kg
